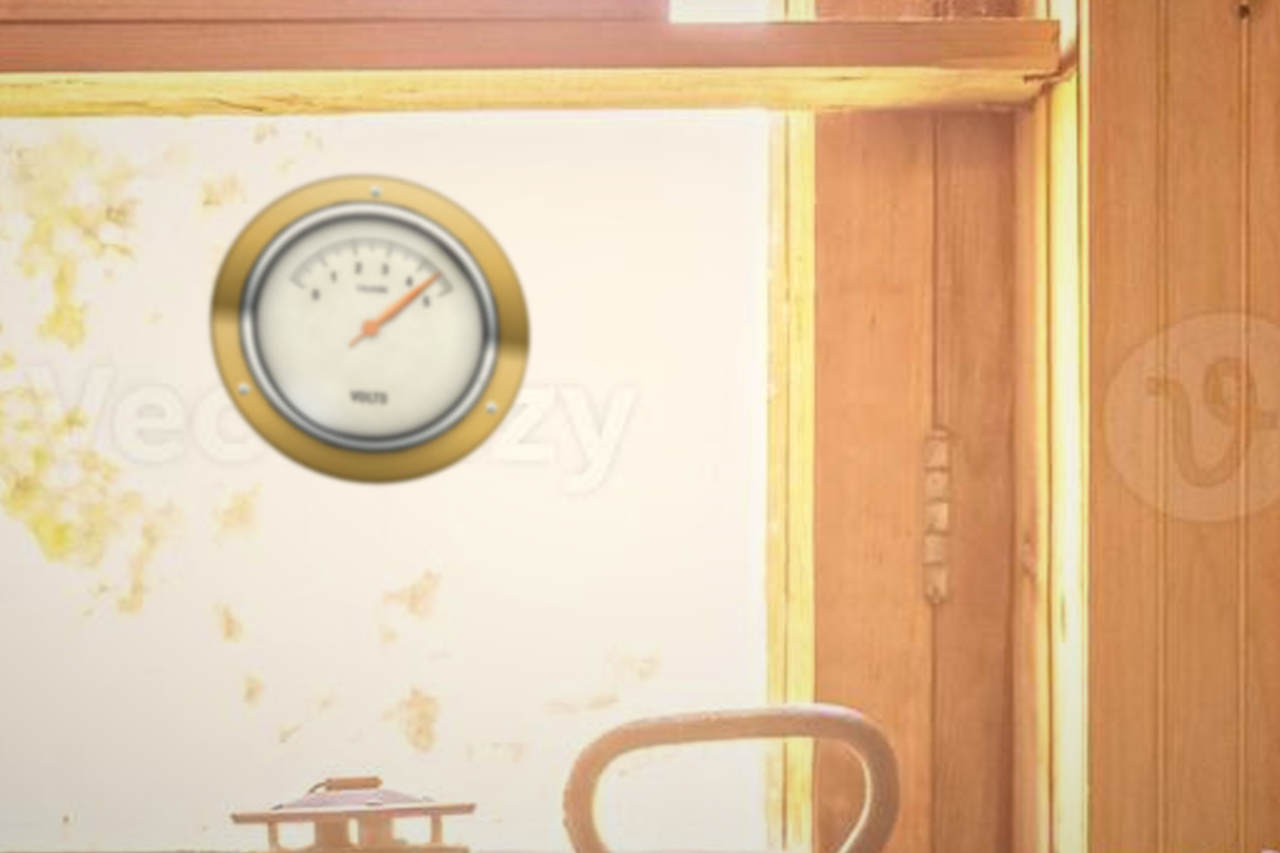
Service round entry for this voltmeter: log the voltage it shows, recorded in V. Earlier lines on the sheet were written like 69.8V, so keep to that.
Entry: 4.5V
